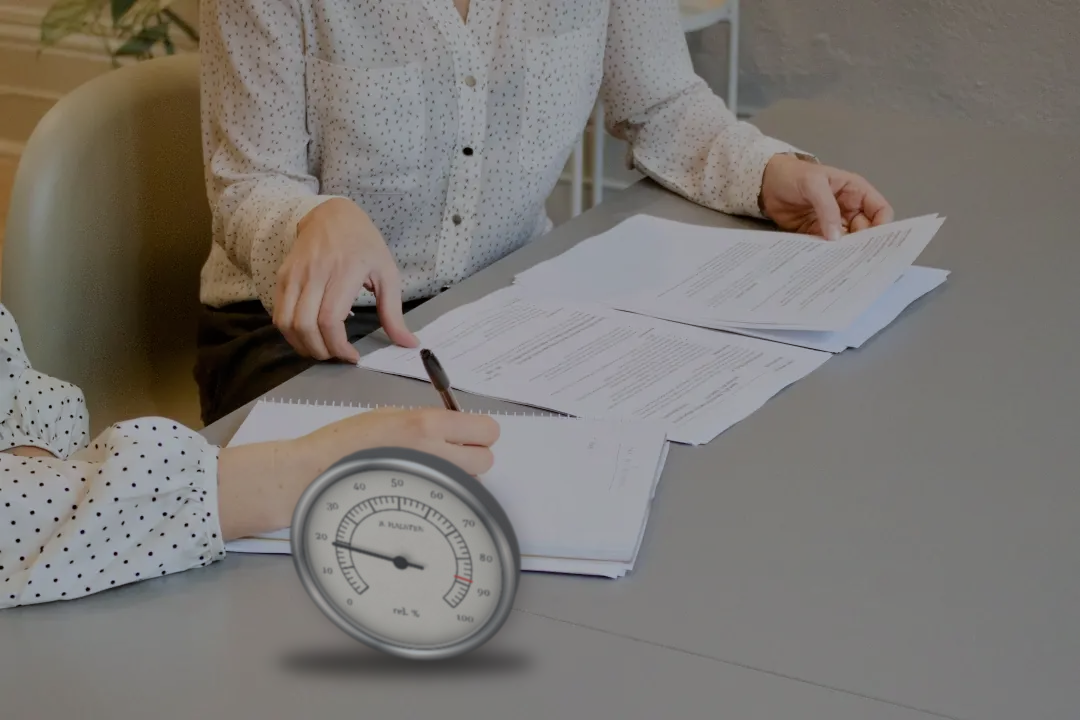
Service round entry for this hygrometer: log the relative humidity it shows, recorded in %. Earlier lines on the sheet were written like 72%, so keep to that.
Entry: 20%
